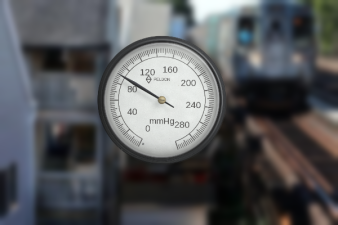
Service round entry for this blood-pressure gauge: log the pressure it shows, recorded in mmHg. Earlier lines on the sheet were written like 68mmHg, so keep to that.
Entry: 90mmHg
